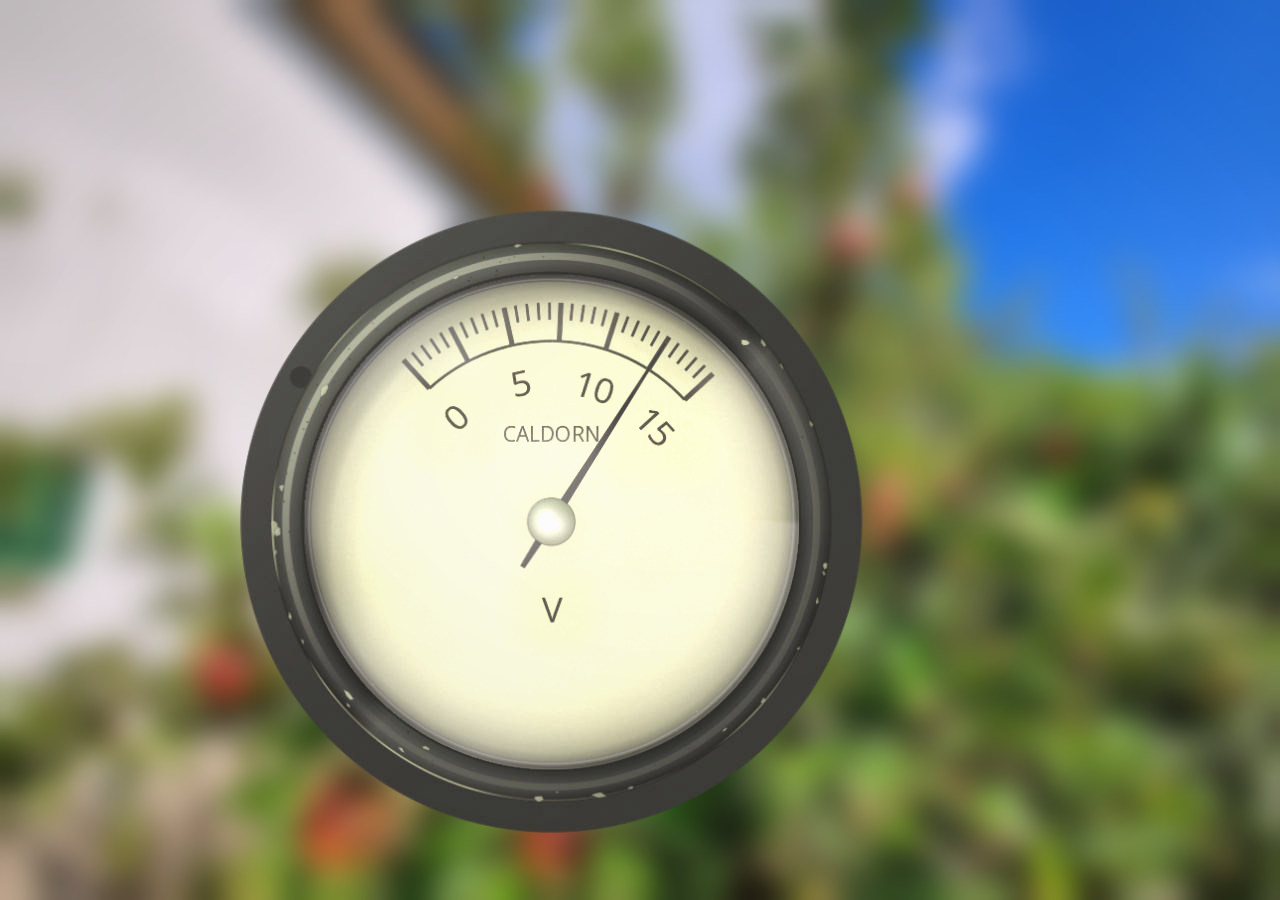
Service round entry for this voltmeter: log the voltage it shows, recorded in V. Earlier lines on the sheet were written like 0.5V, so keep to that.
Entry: 12.5V
